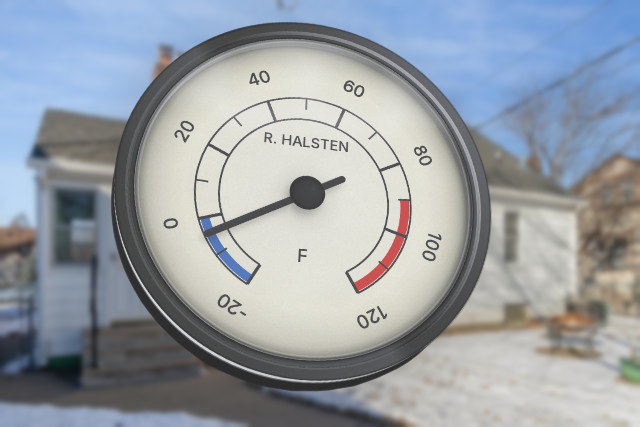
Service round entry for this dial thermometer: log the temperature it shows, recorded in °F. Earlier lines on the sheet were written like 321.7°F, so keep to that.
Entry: -5°F
